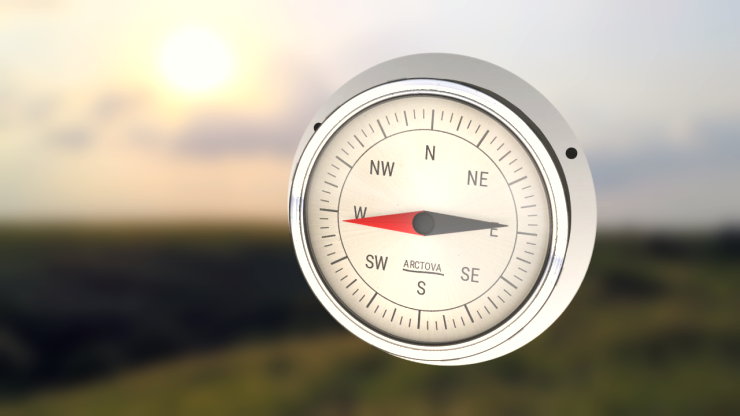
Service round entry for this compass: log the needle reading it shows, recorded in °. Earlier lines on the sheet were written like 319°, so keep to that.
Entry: 265°
